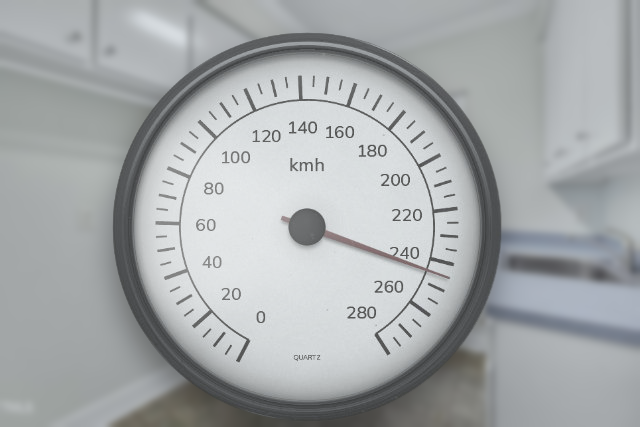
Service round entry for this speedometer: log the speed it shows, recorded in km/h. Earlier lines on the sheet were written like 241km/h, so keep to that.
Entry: 245km/h
